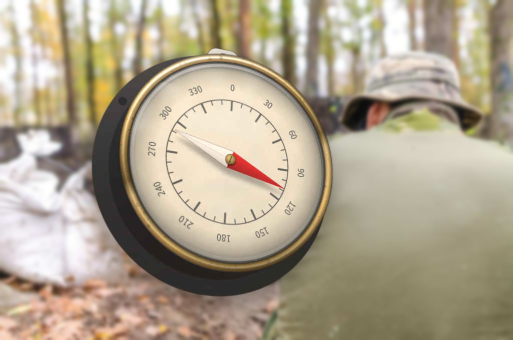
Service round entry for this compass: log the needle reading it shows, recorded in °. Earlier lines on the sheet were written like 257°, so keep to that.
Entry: 110°
